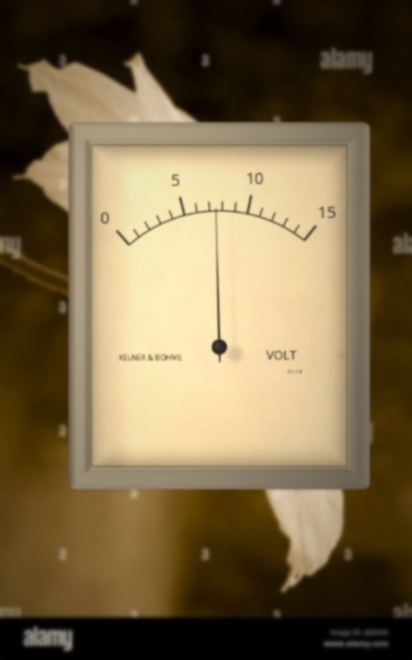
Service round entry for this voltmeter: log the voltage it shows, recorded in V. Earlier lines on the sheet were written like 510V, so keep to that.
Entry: 7.5V
